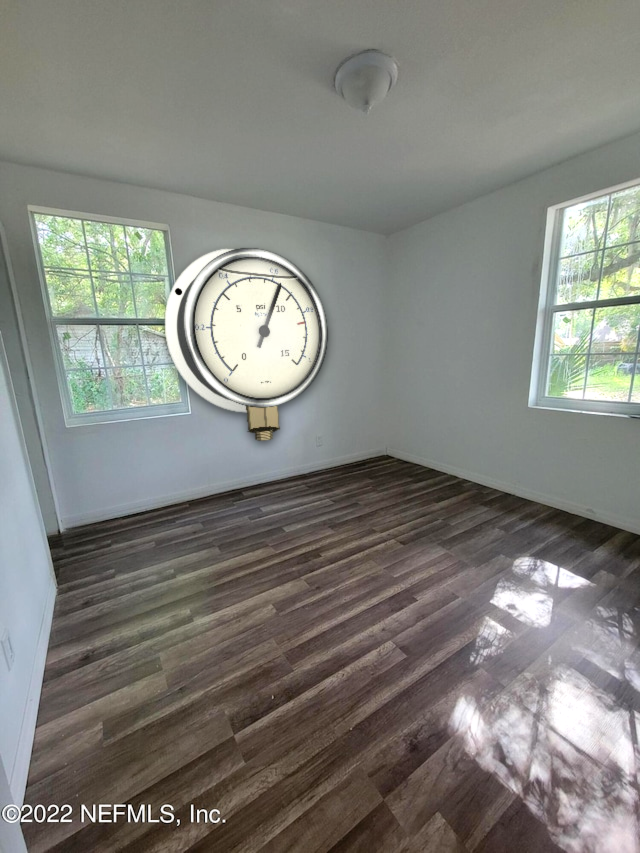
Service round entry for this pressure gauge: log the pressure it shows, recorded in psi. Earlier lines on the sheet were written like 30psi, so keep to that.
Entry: 9psi
